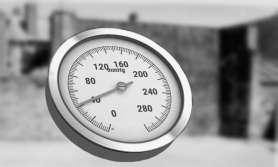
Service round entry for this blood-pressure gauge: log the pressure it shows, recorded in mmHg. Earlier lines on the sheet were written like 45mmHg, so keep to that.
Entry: 40mmHg
